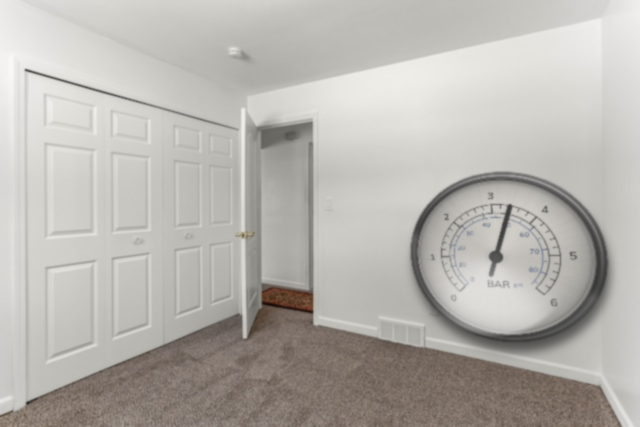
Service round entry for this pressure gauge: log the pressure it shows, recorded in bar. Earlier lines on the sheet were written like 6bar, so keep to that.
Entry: 3.4bar
